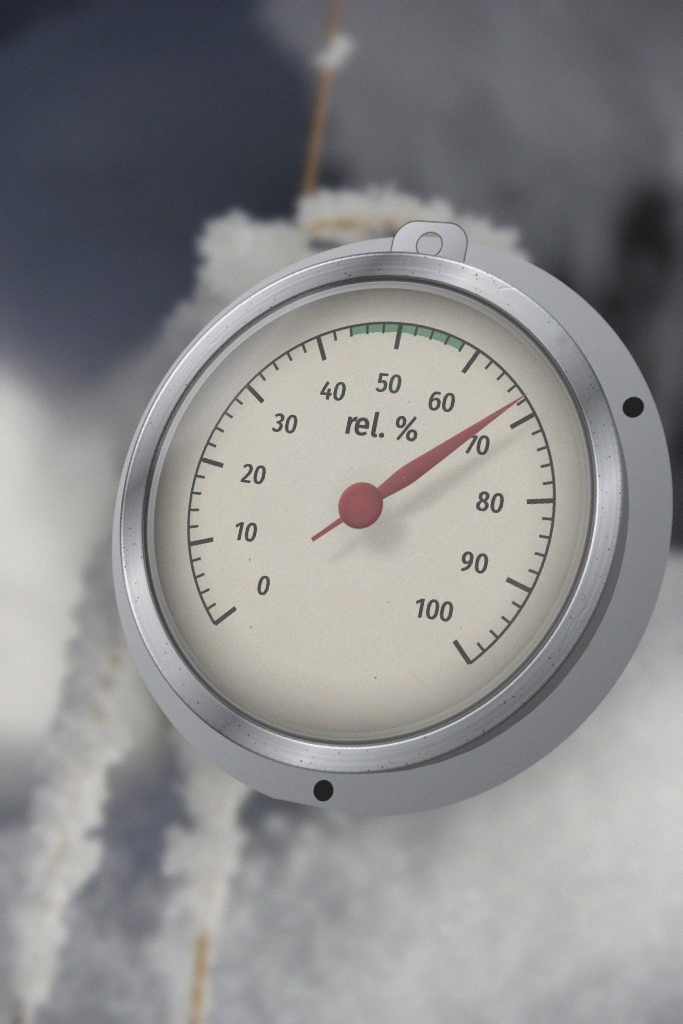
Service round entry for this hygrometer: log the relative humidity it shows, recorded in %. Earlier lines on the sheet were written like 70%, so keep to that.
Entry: 68%
